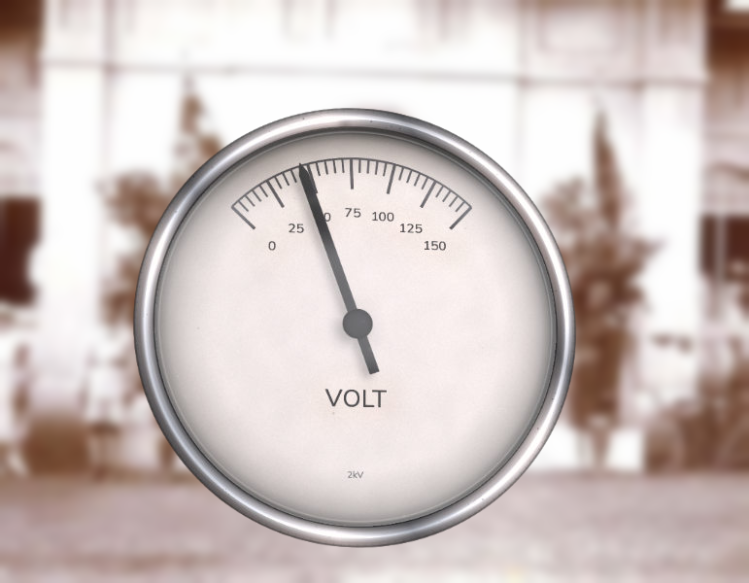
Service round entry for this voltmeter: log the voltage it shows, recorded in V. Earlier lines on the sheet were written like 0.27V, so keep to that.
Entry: 45V
